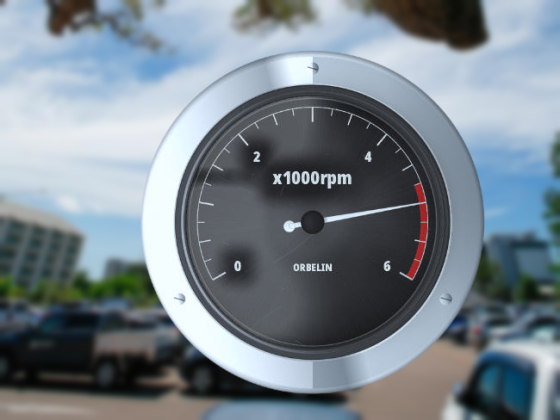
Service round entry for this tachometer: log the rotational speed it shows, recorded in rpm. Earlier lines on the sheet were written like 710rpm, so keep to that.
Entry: 5000rpm
